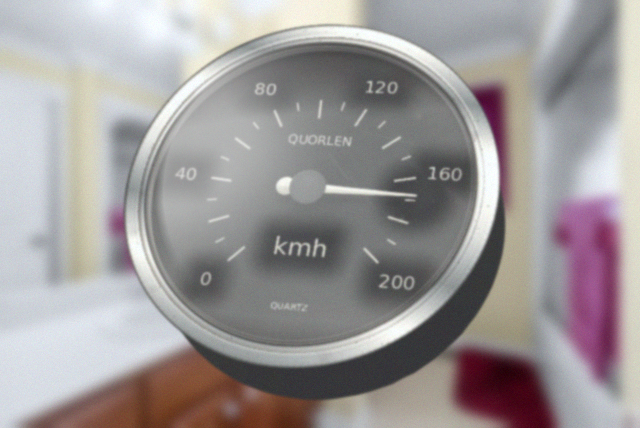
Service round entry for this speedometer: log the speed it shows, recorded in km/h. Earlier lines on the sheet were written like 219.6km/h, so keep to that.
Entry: 170km/h
